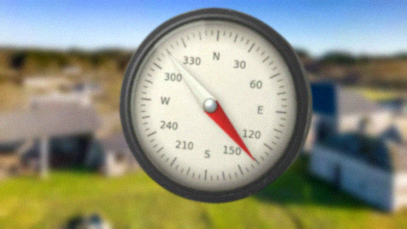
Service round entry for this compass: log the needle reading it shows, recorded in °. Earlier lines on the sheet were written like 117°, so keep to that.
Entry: 135°
